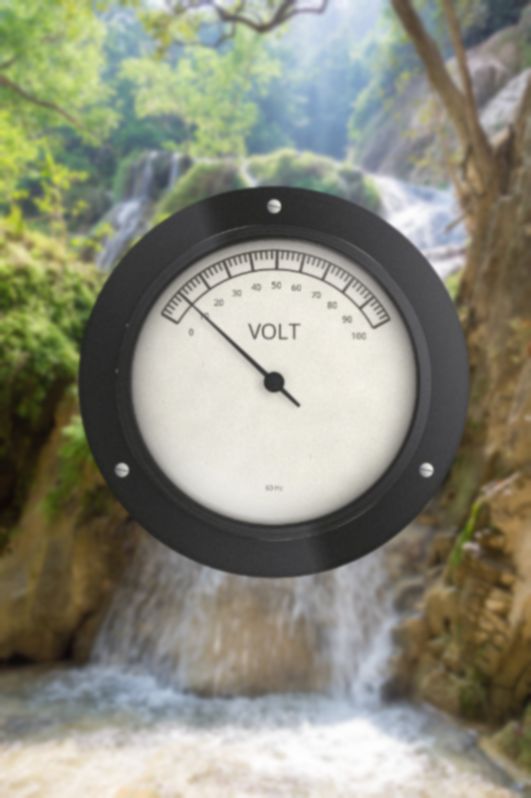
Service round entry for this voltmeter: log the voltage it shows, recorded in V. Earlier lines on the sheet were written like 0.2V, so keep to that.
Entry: 10V
